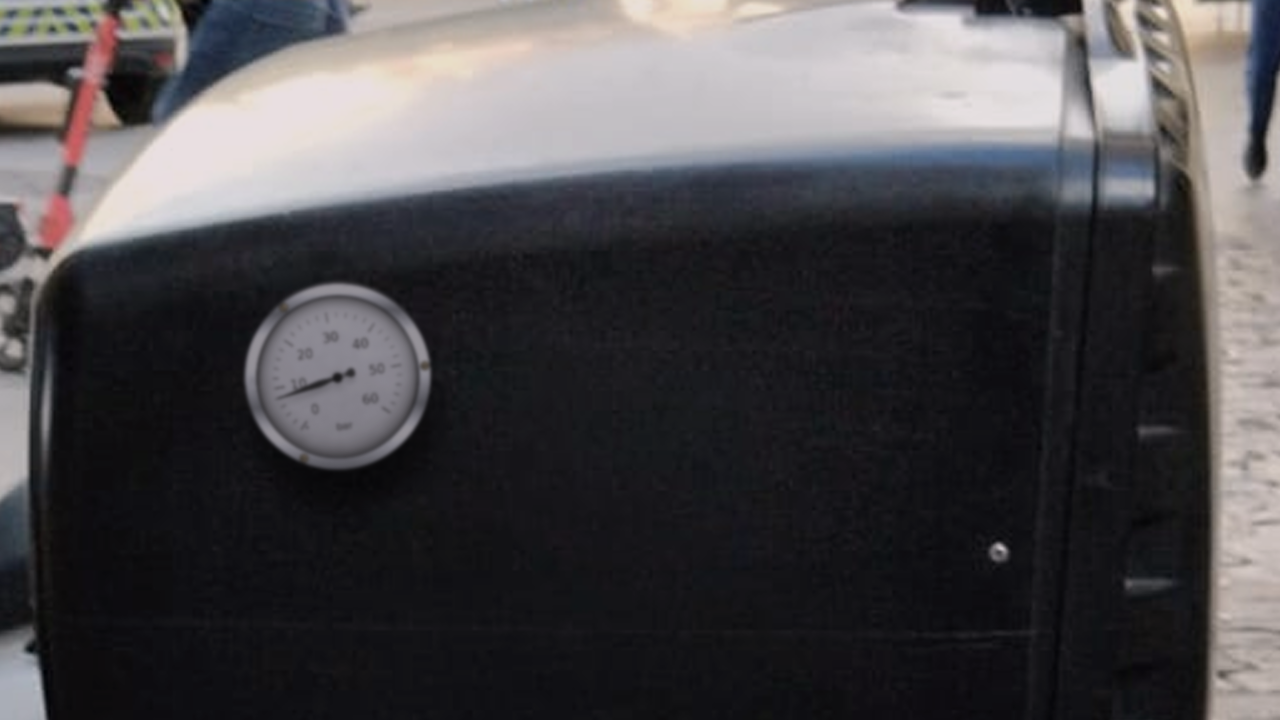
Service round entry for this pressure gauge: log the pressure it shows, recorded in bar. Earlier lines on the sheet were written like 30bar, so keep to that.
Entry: 8bar
